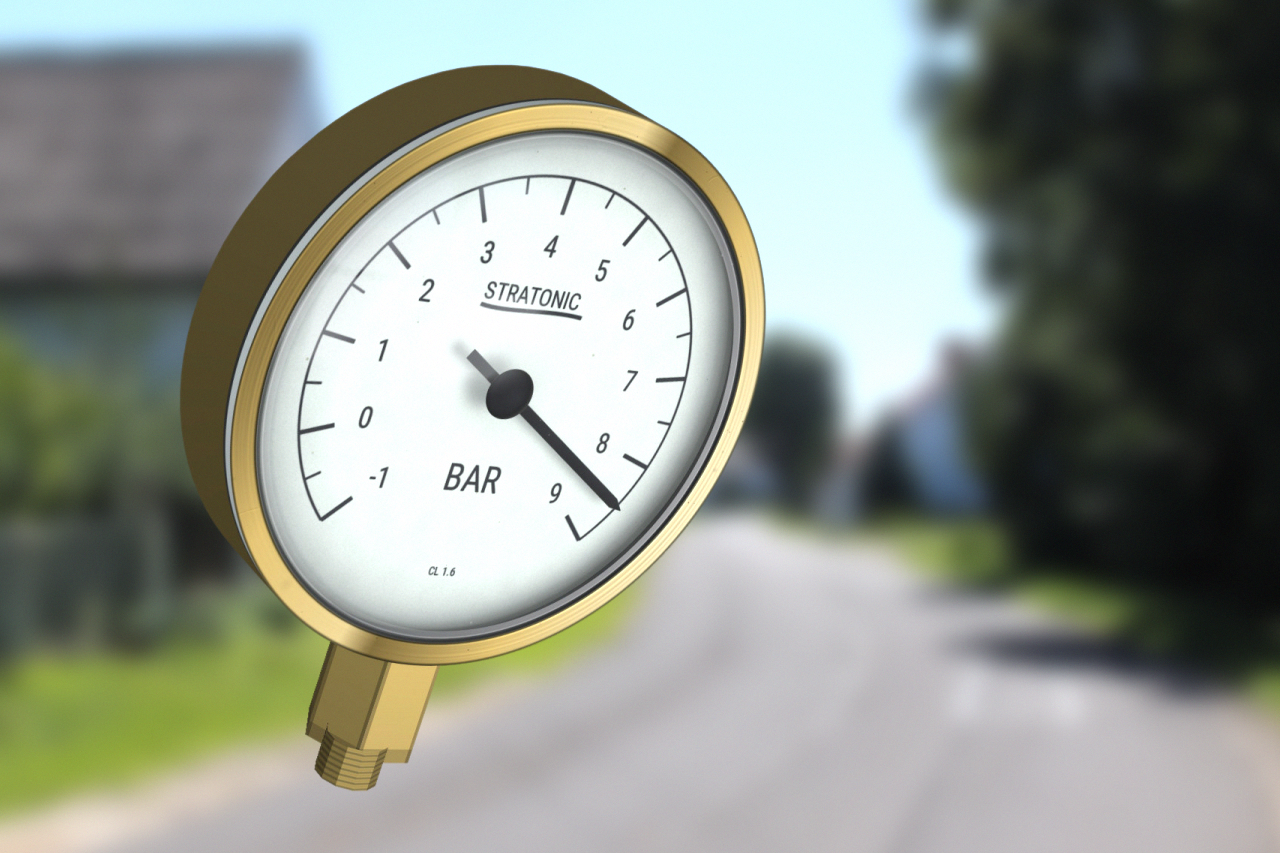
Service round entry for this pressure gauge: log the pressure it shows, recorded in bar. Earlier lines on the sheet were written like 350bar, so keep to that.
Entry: 8.5bar
